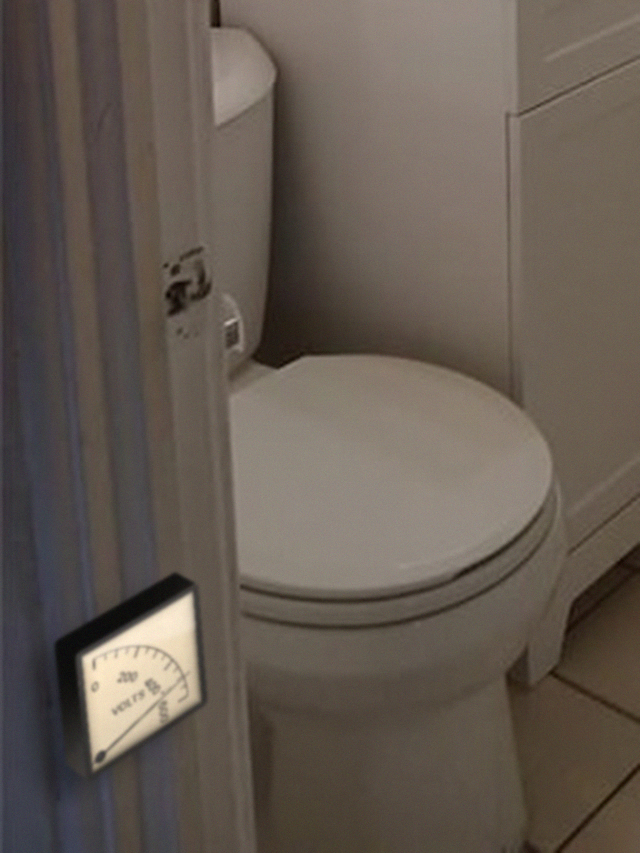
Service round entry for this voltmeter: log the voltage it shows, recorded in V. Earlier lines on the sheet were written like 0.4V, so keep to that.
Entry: 500V
